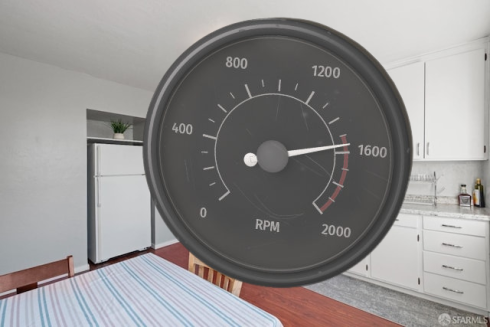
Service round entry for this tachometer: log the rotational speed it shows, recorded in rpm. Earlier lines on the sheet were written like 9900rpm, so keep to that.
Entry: 1550rpm
